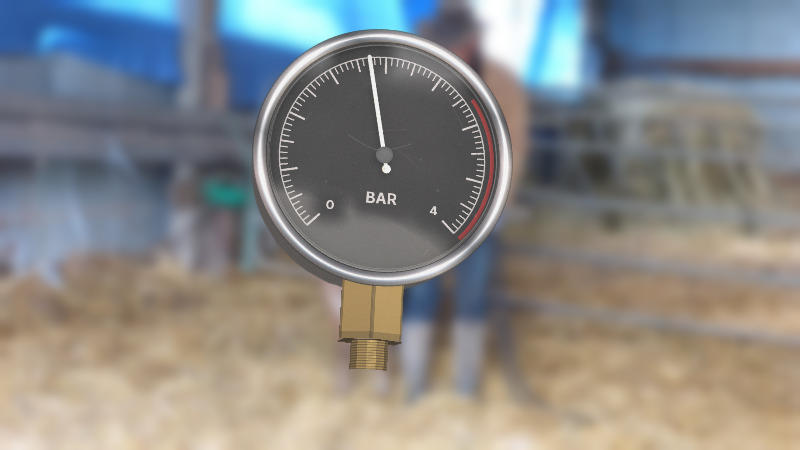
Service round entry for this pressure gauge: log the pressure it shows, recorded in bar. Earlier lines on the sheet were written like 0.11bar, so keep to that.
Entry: 1.85bar
